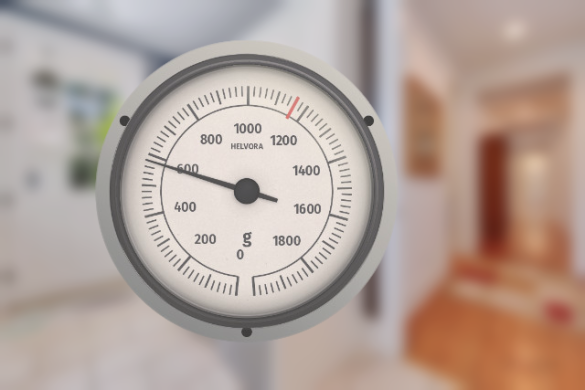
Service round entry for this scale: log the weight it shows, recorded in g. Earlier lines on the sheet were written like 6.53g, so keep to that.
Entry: 580g
